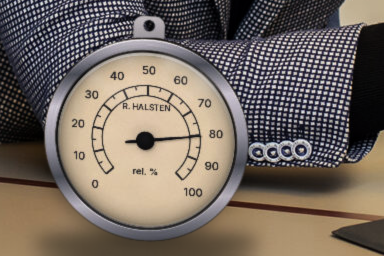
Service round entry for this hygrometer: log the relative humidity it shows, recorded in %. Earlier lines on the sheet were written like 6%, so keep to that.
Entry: 80%
